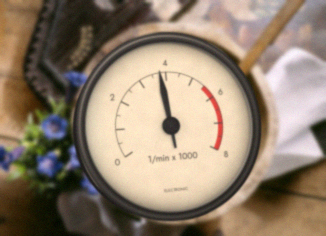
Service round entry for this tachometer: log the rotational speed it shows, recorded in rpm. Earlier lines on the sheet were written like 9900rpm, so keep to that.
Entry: 3750rpm
